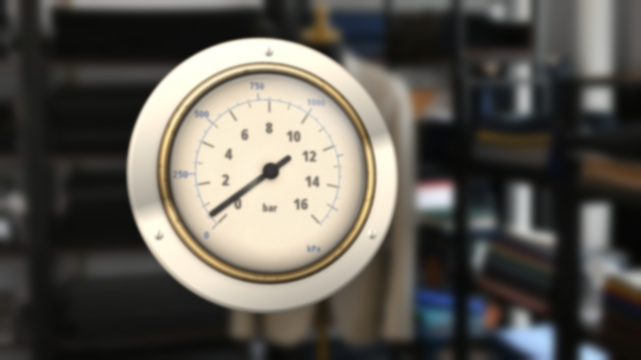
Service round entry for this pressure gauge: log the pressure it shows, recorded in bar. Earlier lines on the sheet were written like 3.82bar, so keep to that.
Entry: 0.5bar
